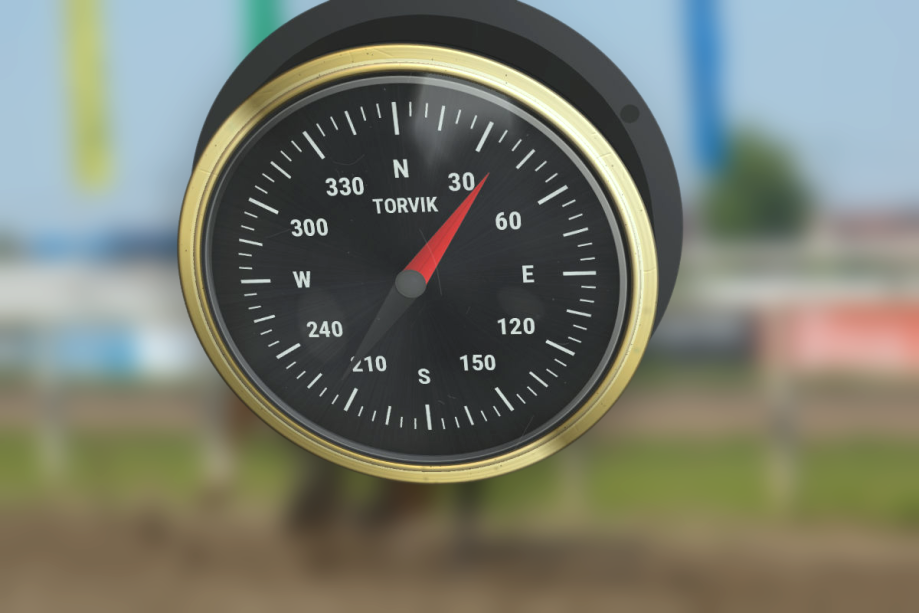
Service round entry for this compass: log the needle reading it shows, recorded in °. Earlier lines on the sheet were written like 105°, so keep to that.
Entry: 37.5°
